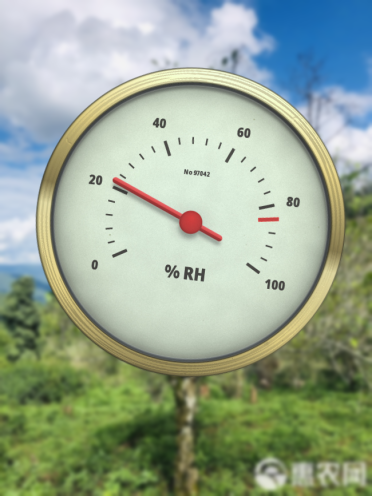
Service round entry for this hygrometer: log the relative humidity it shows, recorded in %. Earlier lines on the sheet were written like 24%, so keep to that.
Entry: 22%
